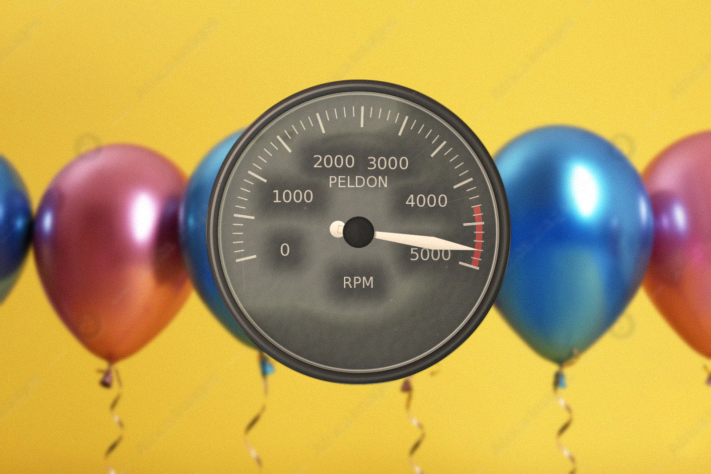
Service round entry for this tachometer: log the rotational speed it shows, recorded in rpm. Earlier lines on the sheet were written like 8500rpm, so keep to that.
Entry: 4800rpm
